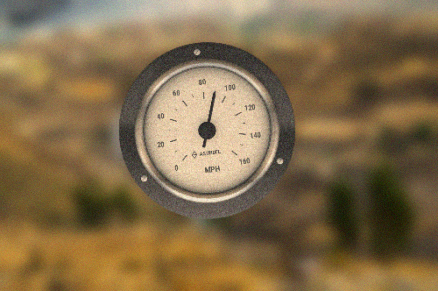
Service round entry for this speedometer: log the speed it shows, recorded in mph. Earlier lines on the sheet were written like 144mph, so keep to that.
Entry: 90mph
